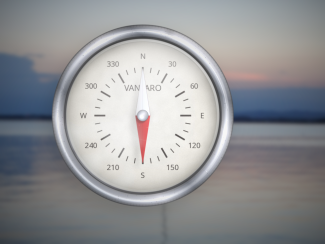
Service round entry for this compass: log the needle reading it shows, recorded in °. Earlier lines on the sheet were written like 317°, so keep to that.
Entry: 180°
